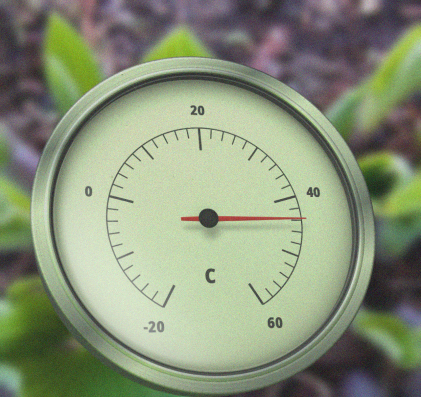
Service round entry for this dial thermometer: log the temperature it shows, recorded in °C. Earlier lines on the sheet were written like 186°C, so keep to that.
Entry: 44°C
